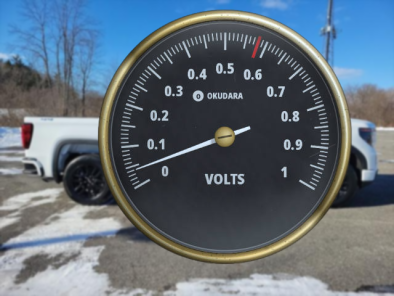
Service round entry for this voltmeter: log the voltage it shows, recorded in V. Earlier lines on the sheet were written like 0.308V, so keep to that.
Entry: 0.04V
